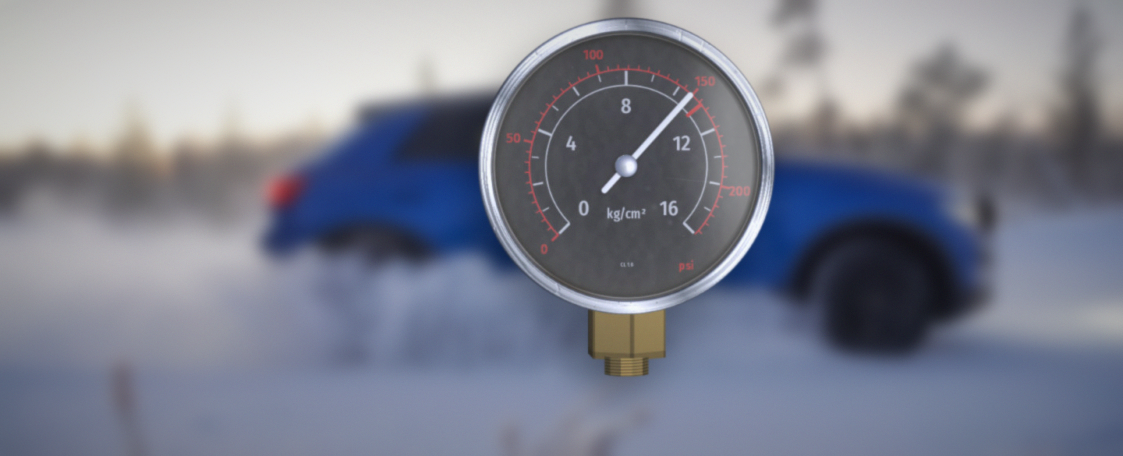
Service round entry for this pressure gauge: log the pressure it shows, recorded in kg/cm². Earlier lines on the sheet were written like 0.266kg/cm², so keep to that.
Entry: 10.5kg/cm²
